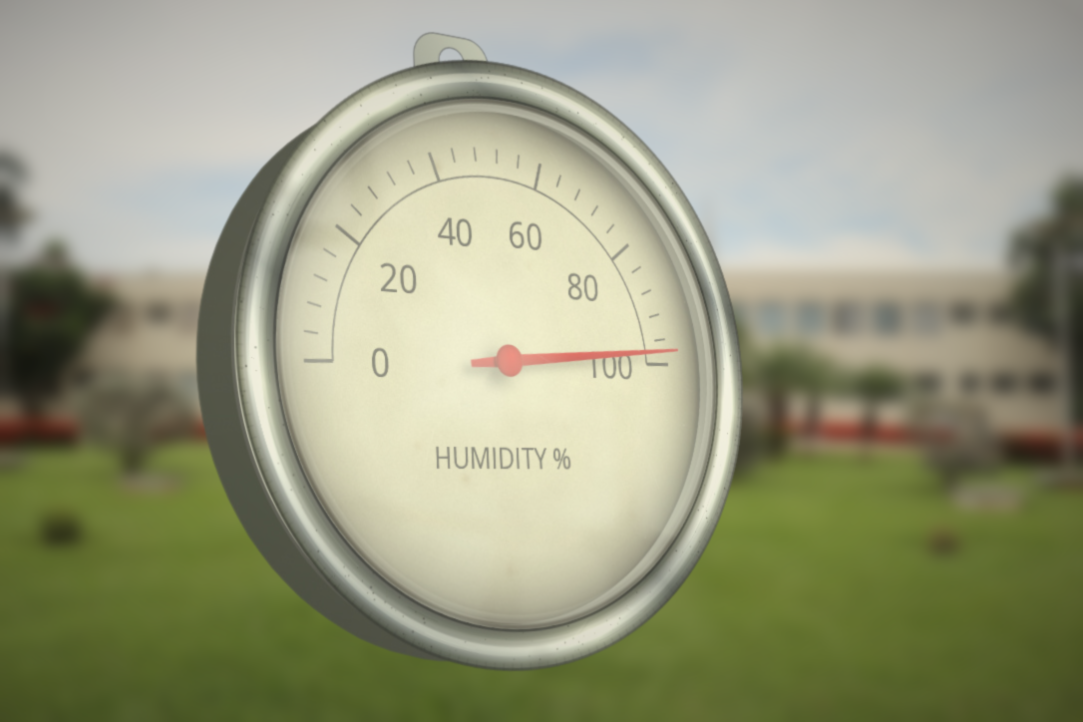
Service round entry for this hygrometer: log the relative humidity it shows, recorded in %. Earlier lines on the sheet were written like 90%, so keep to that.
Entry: 98%
